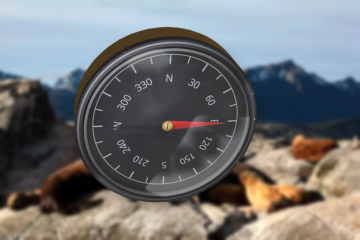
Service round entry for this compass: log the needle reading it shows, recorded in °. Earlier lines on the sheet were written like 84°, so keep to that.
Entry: 90°
